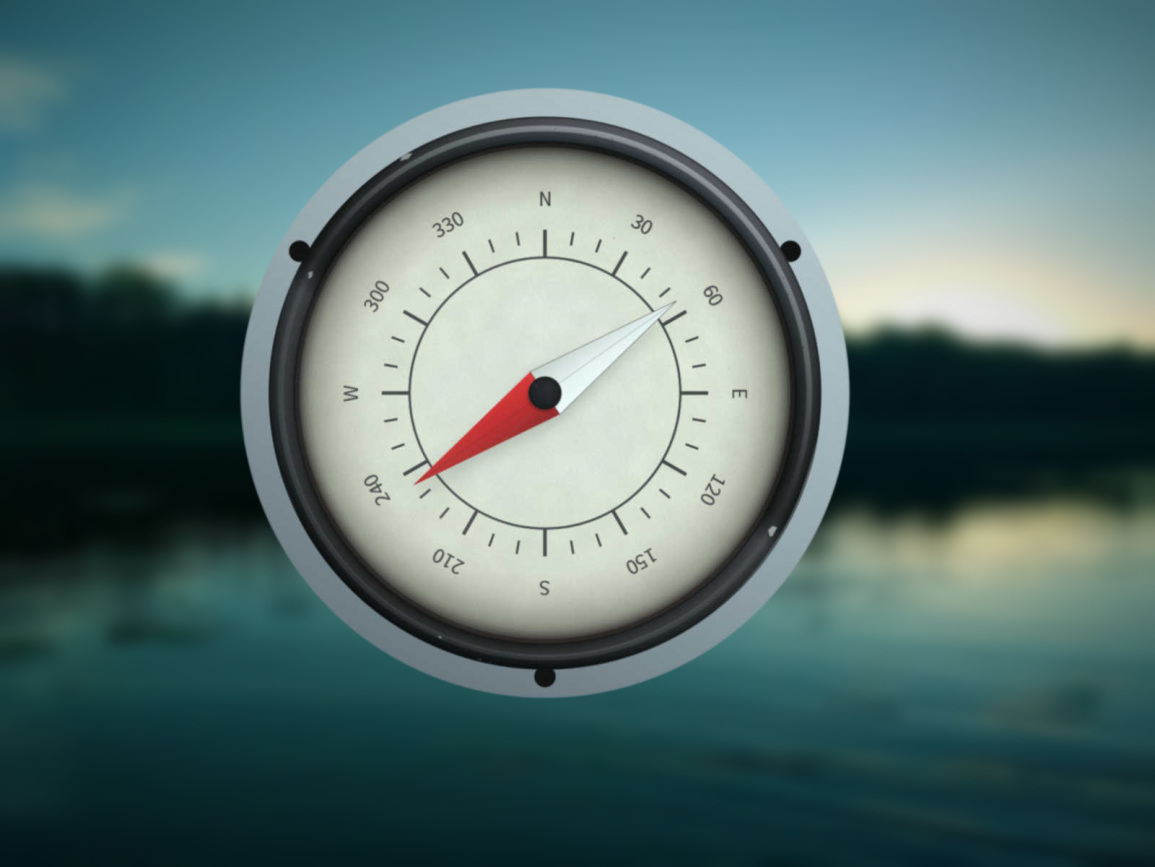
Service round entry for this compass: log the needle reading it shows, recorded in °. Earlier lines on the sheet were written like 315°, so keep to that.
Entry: 235°
